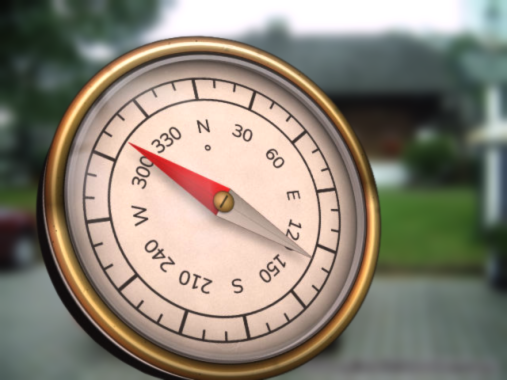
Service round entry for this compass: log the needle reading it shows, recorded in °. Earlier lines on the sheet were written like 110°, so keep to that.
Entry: 310°
